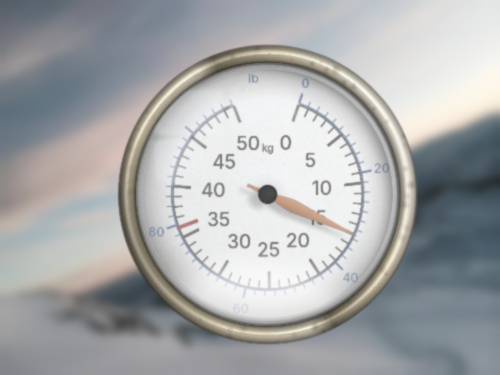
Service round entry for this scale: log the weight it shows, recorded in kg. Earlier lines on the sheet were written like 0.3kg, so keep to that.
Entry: 15kg
